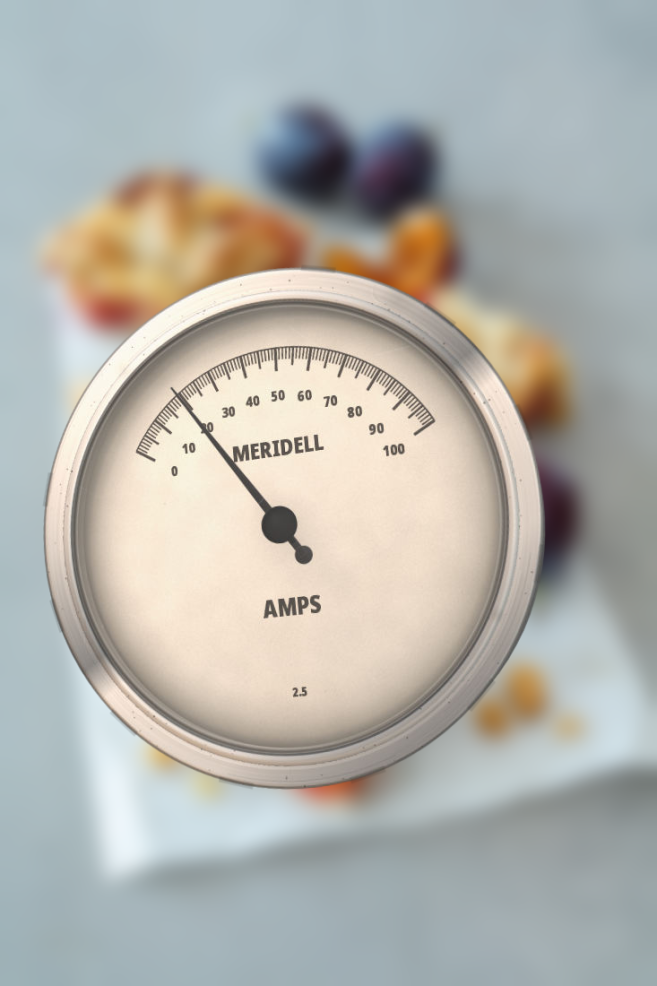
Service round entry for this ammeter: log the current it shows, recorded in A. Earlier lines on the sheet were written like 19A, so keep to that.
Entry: 20A
